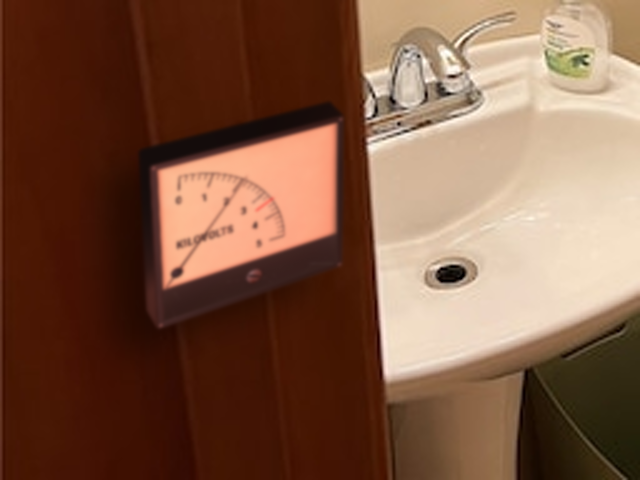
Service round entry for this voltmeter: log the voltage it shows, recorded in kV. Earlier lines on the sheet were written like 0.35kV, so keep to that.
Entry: 2kV
